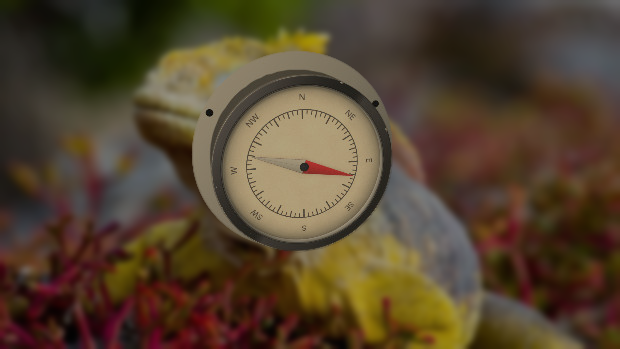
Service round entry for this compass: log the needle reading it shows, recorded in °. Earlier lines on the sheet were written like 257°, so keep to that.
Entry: 105°
